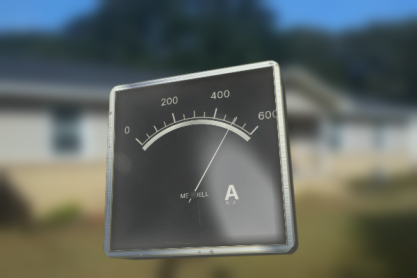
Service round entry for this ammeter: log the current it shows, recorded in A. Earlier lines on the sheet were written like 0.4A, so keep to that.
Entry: 500A
